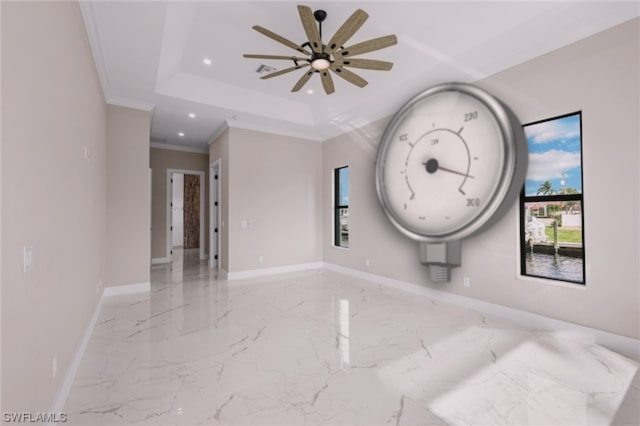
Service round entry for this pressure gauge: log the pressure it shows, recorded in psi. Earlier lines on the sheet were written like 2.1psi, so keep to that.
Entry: 275psi
